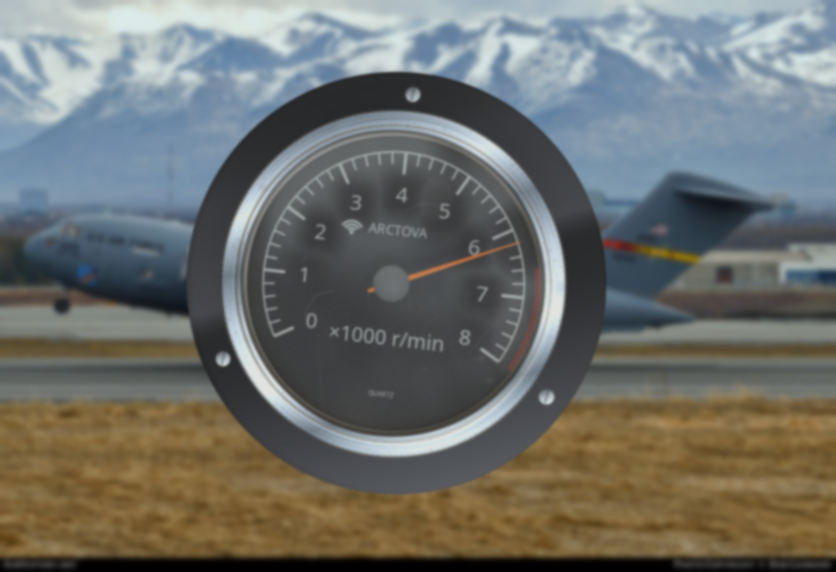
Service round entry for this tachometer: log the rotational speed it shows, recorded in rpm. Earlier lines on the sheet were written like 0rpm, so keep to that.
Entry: 6200rpm
